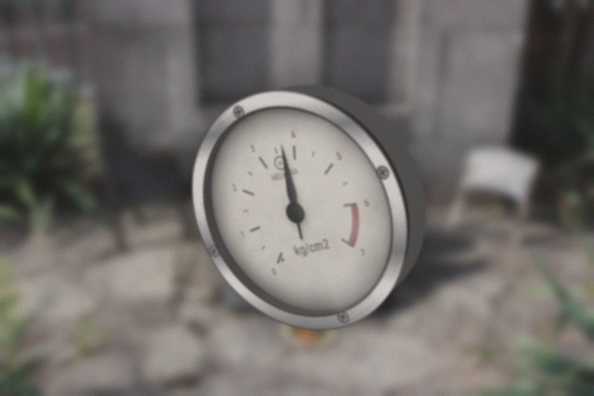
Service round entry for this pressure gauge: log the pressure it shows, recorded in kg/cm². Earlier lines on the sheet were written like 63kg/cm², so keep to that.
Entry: 3.75kg/cm²
